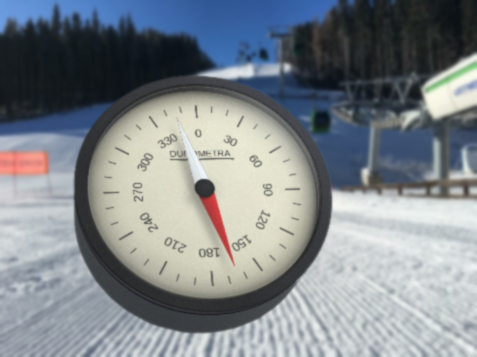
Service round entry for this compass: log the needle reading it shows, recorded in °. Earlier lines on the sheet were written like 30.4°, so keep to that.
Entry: 165°
